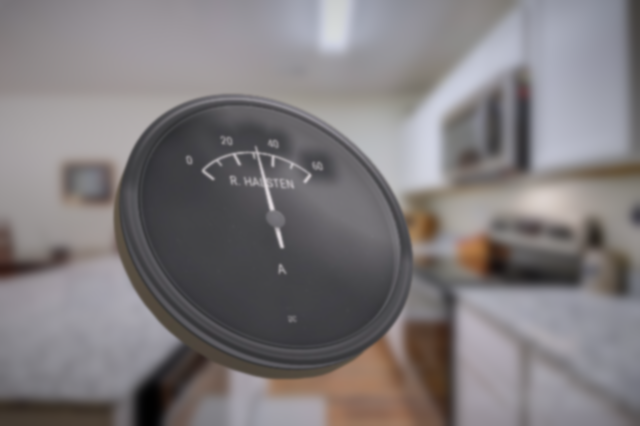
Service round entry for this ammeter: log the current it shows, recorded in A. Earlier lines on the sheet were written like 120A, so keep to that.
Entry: 30A
